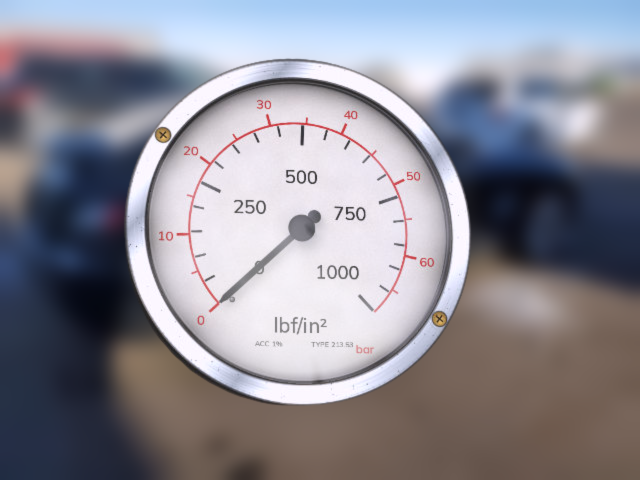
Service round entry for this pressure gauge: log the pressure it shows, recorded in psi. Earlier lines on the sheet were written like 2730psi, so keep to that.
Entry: 0psi
